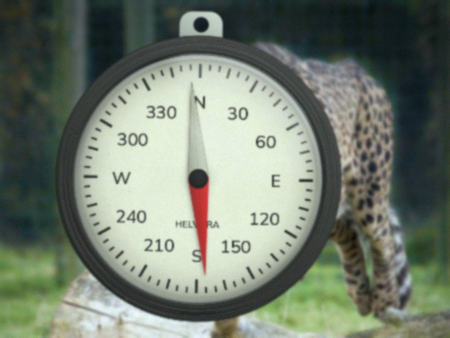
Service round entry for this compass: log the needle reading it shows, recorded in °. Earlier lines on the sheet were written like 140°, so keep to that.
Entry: 175°
